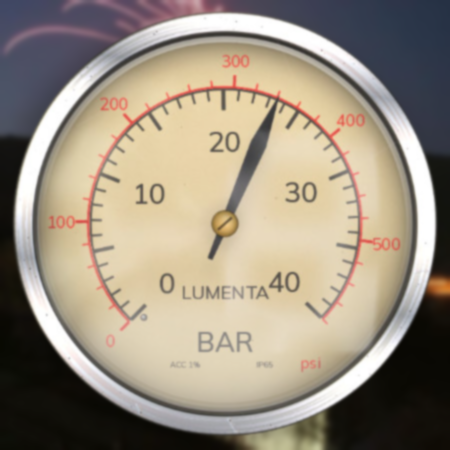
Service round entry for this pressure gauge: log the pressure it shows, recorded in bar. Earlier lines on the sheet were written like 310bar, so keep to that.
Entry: 23.5bar
